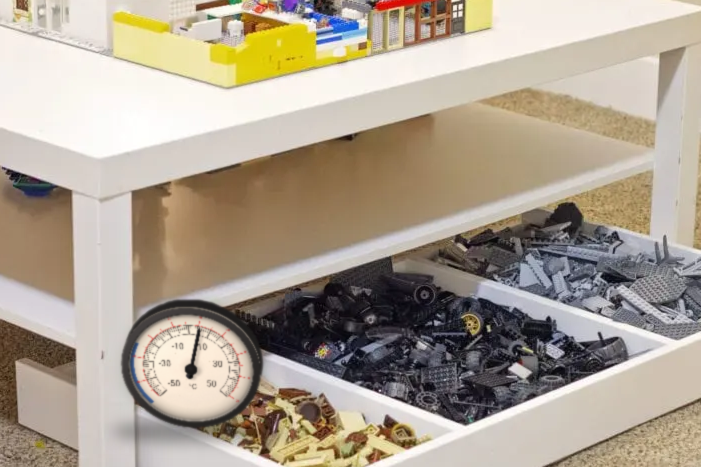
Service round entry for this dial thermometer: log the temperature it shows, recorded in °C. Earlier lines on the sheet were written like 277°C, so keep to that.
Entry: 5°C
